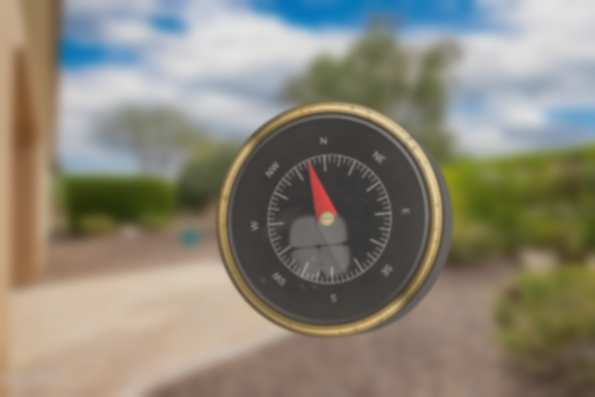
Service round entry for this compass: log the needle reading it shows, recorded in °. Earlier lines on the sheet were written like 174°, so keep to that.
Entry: 345°
